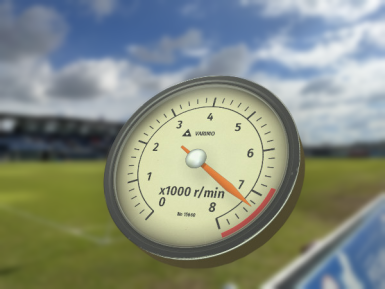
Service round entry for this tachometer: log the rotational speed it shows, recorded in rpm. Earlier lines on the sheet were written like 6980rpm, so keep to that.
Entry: 7300rpm
